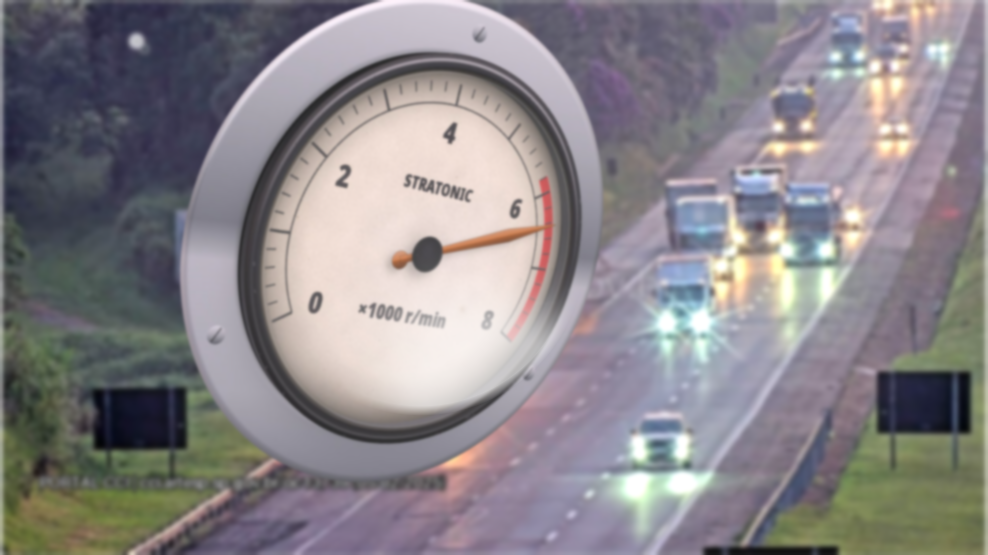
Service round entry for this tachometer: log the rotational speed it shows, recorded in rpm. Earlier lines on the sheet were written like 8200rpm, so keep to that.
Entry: 6400rpm
